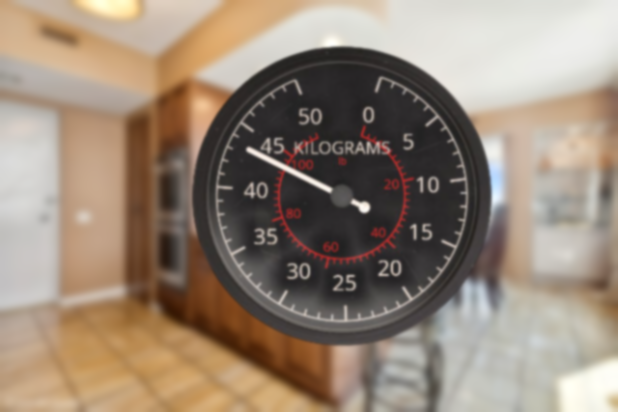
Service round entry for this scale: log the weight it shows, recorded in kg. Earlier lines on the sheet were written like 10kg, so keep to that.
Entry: 43.5kg
